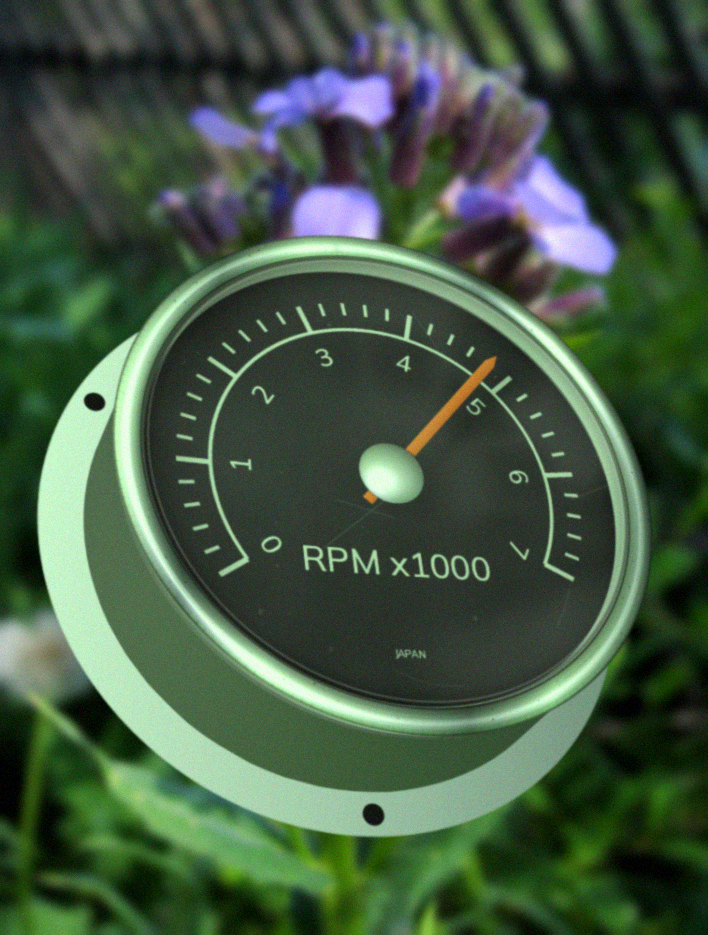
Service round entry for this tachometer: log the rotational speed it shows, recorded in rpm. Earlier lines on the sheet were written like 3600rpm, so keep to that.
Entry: 4800rpm
